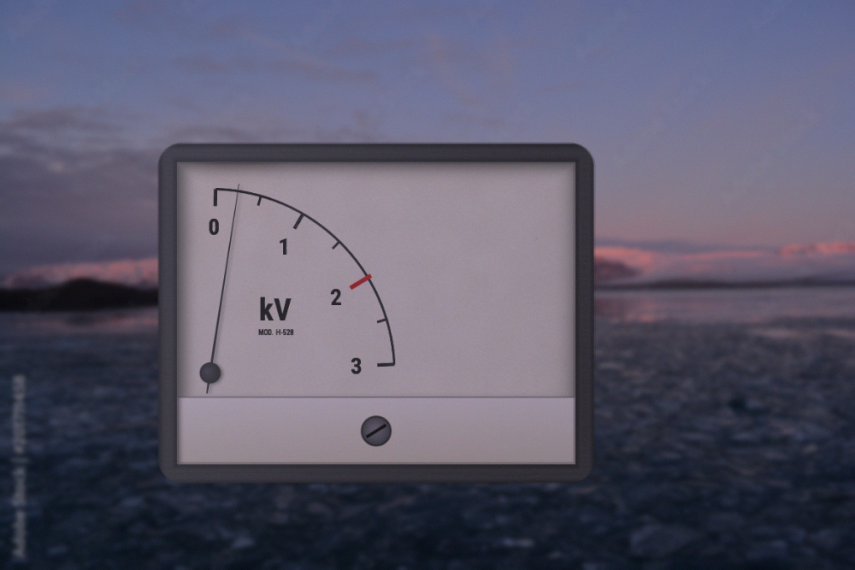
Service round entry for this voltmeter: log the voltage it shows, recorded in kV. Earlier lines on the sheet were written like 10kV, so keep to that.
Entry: 0.25kV
